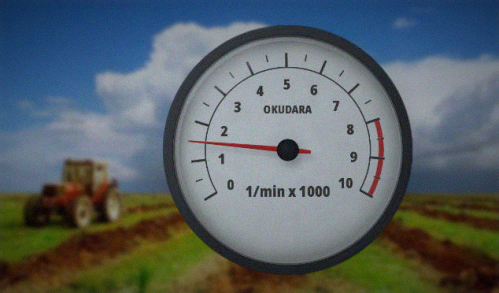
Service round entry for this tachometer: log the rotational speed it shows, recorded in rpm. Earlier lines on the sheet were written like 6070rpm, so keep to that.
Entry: 1500rpm
